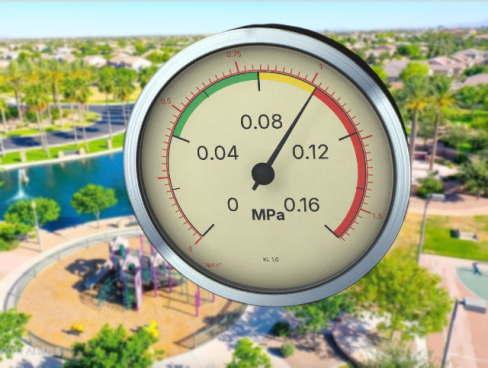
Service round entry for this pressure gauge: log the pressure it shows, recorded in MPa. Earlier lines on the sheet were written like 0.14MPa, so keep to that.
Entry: 0.1MPa
